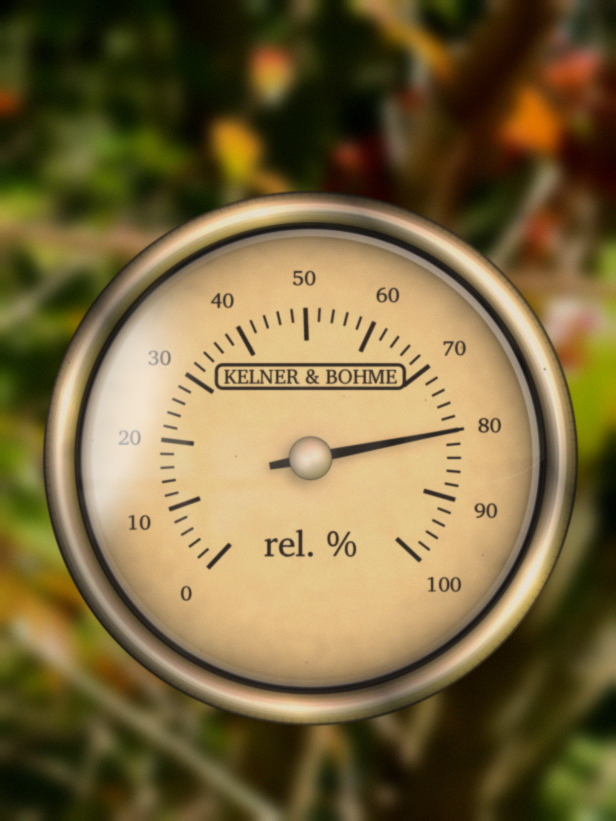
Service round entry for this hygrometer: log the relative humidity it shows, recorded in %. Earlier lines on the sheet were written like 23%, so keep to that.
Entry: 80%
